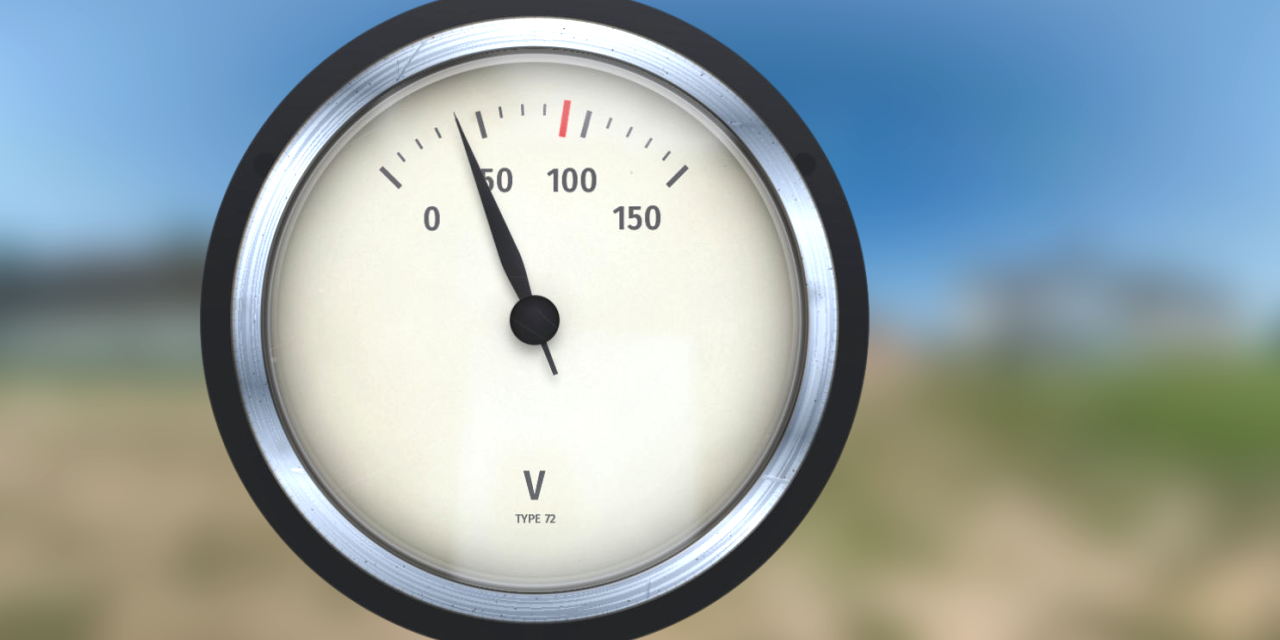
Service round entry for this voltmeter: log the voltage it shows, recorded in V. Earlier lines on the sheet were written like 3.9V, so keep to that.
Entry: 40V
